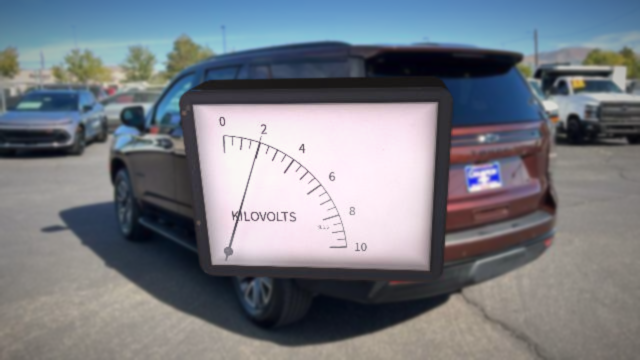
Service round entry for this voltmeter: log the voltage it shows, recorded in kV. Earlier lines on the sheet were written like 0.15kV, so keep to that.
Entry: 2kV
